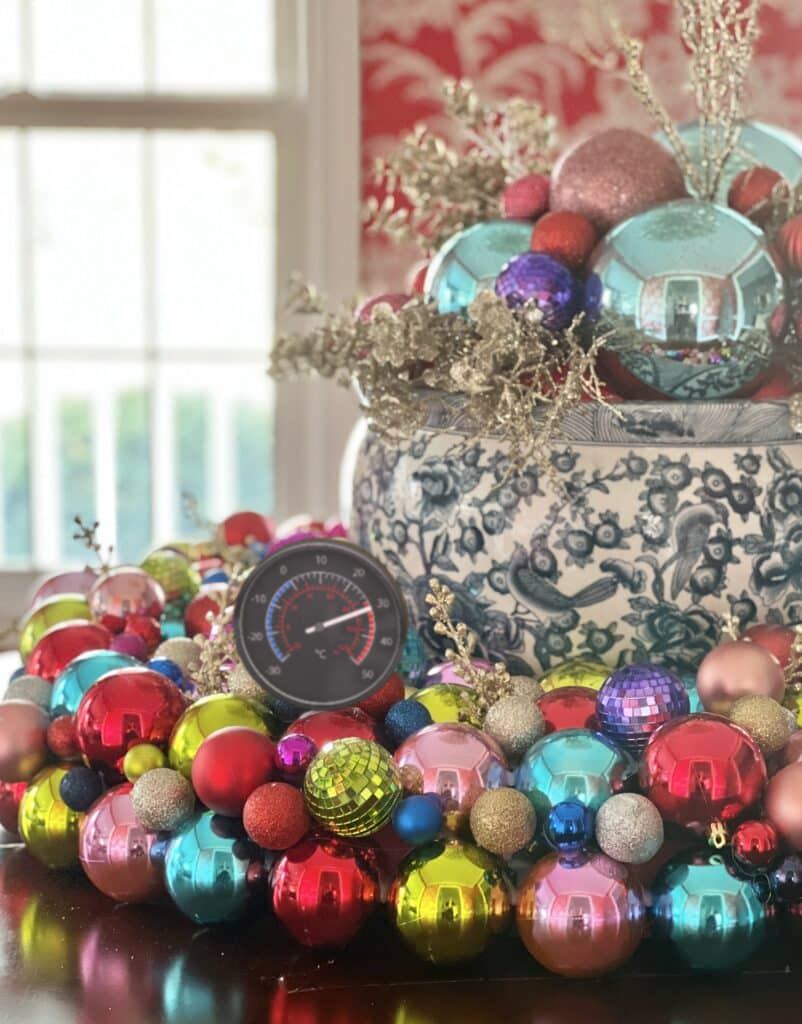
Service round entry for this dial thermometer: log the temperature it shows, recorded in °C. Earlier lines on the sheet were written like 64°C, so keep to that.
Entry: 30°C
